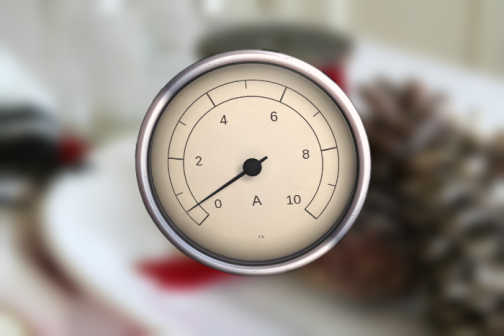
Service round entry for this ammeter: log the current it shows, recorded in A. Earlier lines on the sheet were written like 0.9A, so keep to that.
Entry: 0.5A
